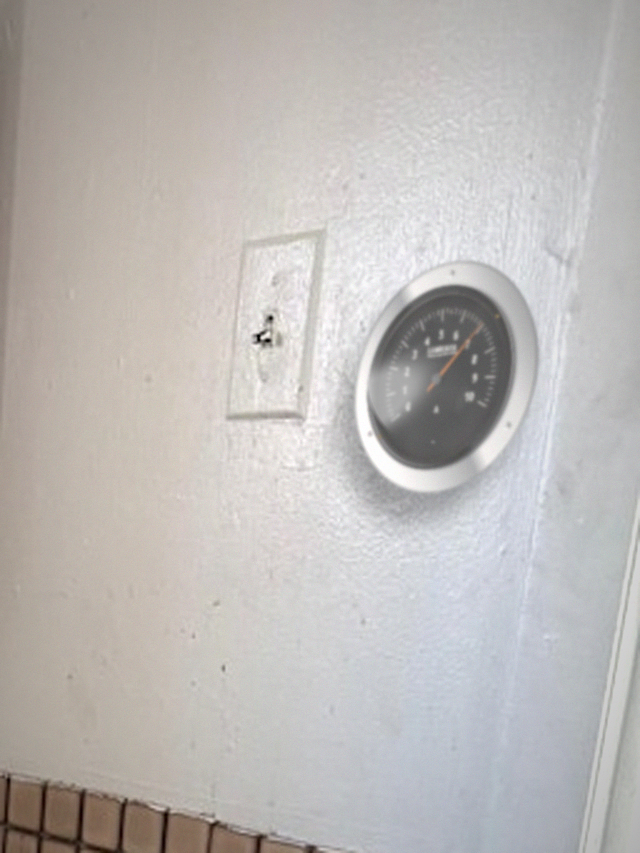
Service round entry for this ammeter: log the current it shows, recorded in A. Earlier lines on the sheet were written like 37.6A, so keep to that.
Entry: 7A
